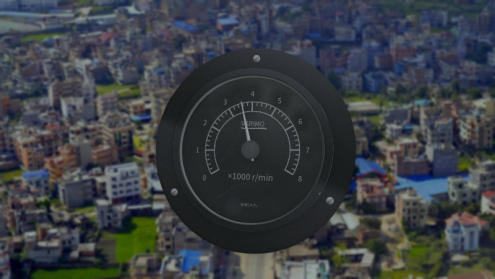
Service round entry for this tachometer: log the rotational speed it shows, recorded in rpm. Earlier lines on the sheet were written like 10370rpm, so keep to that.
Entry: 3600rpm
